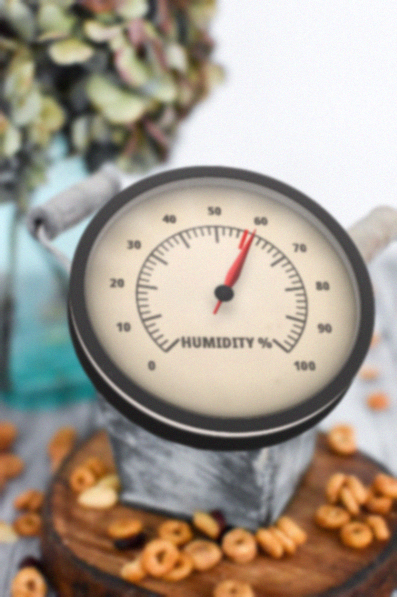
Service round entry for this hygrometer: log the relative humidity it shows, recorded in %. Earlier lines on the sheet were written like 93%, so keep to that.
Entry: 60%
